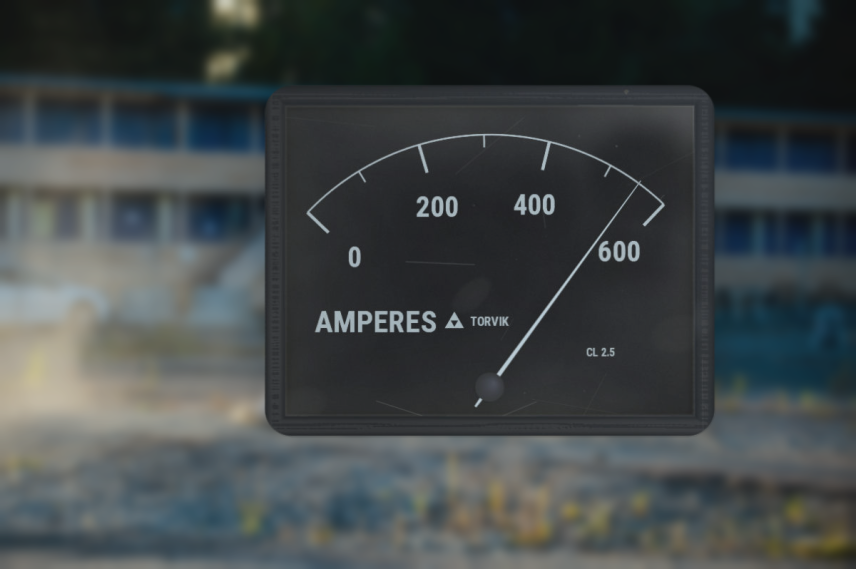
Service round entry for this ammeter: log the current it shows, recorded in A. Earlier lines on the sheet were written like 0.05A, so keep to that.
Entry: 550A
